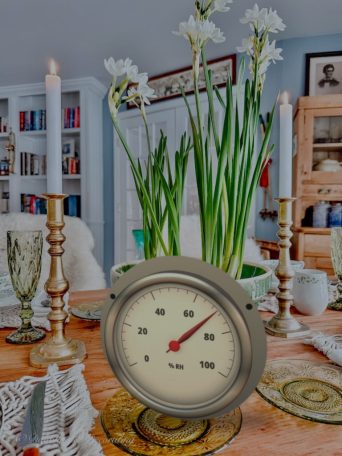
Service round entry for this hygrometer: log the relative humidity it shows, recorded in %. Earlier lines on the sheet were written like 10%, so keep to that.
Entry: 70%
